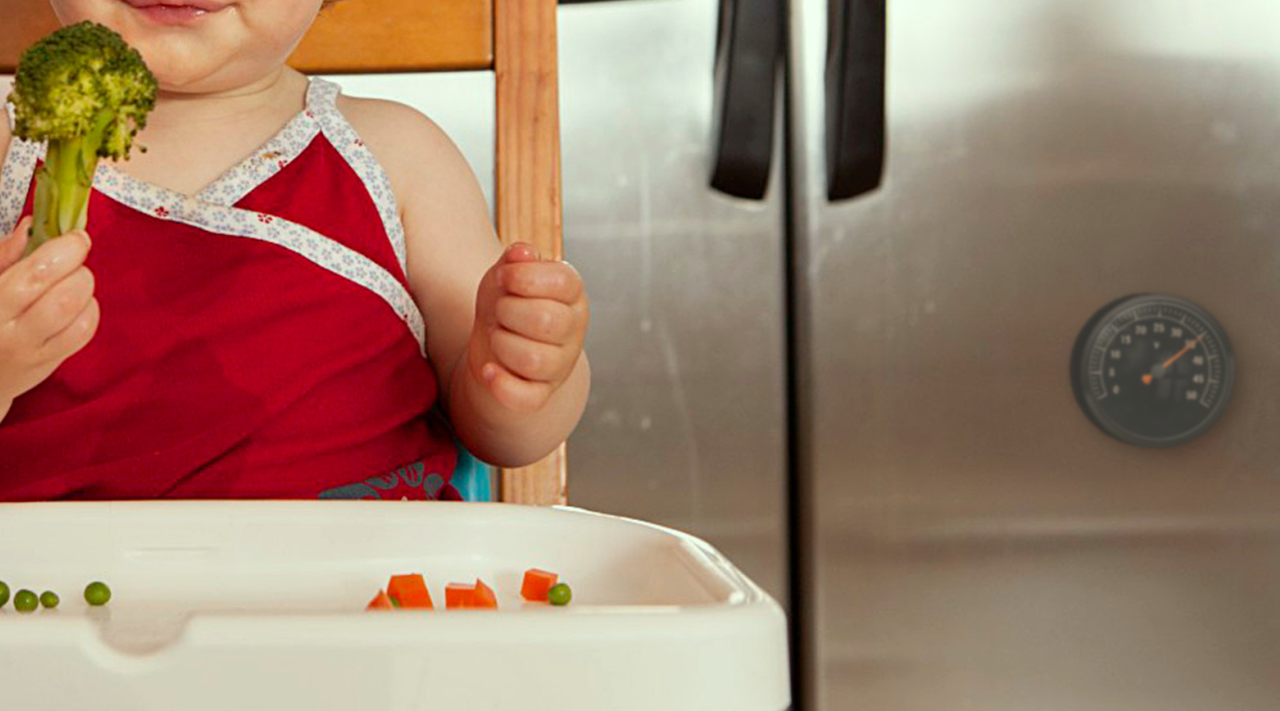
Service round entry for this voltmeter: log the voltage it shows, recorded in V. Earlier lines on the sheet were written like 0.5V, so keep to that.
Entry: 35V
